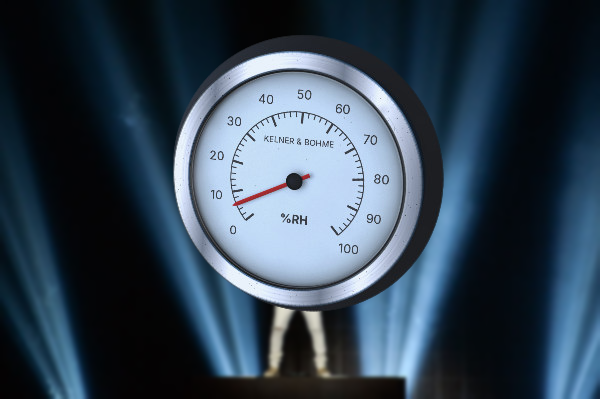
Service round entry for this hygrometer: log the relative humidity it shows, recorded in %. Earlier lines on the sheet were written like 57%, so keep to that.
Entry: 6%
